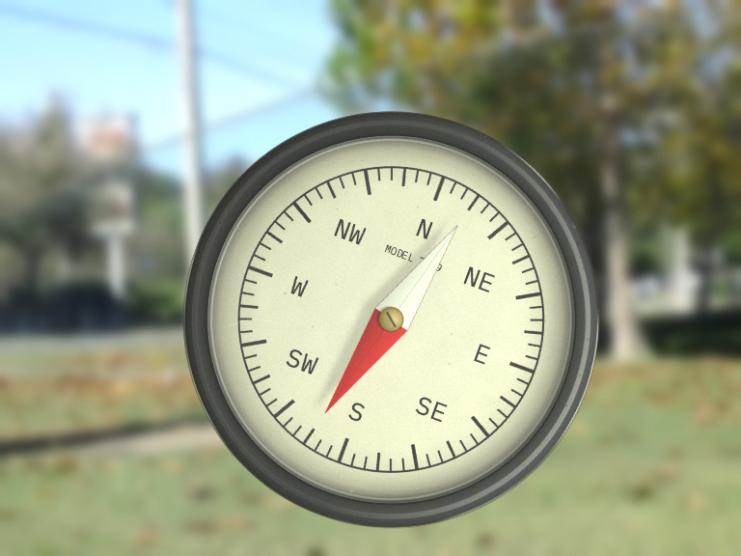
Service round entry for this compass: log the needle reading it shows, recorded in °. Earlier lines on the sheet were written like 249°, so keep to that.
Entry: 195°
